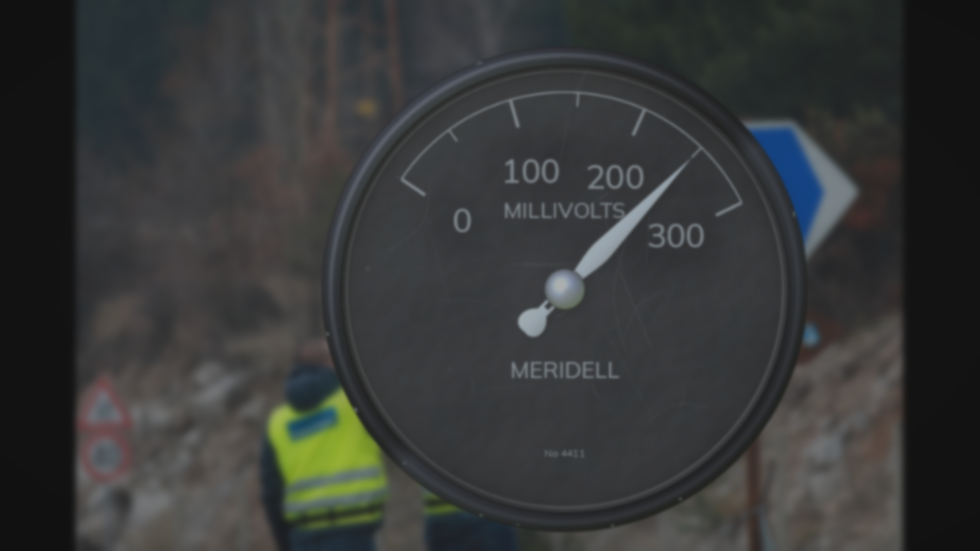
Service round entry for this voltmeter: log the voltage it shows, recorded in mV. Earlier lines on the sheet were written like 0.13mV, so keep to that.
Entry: 250mV
